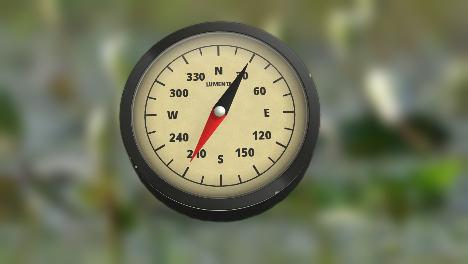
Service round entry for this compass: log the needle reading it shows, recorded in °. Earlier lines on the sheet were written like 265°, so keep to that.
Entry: 210°
